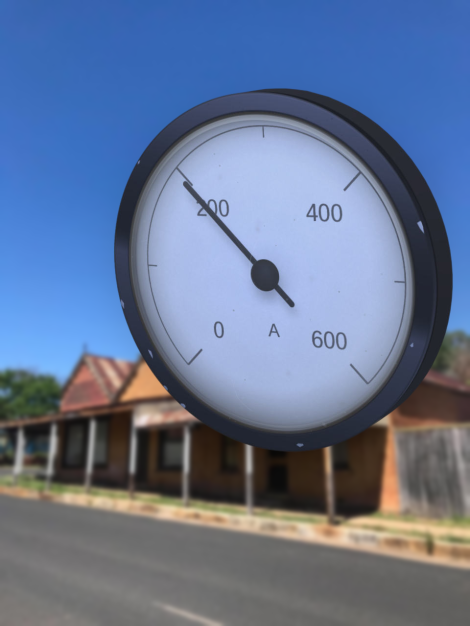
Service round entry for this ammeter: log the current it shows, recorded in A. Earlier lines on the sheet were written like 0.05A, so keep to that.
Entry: 200A
